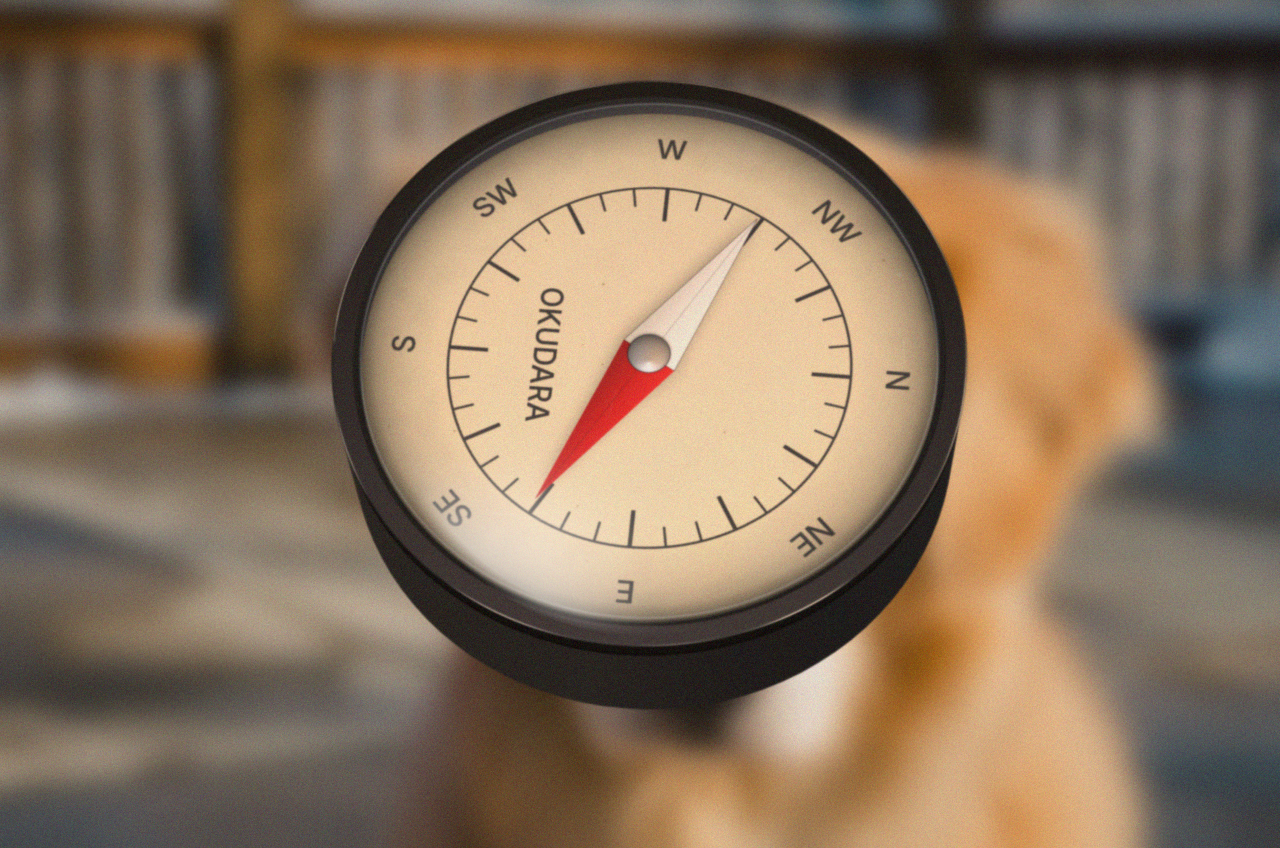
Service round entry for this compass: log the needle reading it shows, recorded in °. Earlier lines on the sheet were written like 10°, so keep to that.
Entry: 120°
